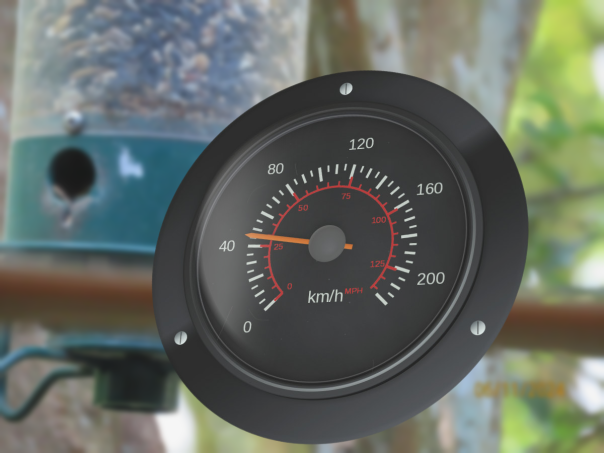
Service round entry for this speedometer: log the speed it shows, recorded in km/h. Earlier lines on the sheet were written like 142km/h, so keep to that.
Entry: 45km/h
